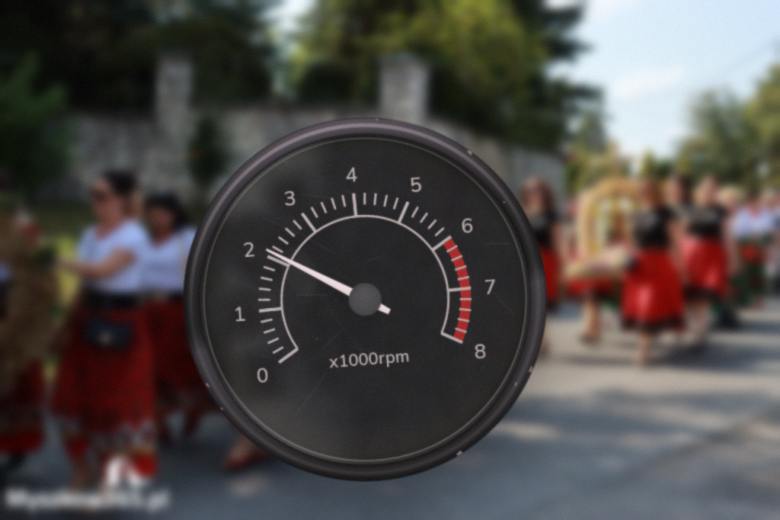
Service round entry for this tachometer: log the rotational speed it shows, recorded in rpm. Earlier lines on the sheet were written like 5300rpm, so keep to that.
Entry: 2100rpm
